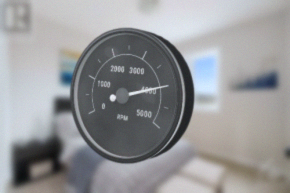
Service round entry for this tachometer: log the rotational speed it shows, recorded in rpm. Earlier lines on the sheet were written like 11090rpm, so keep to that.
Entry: 4000rpm
